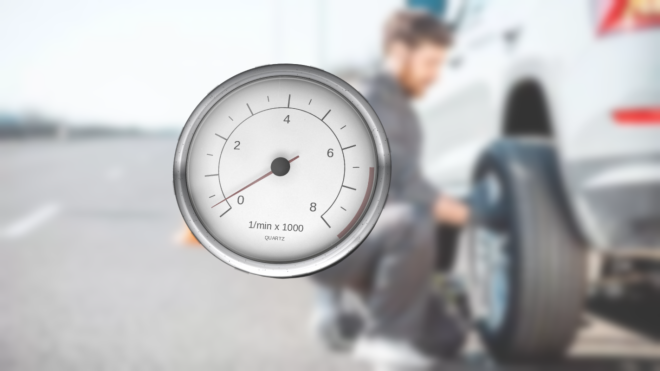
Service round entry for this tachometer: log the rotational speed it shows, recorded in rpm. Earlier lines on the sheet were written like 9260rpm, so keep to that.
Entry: 250rpm
